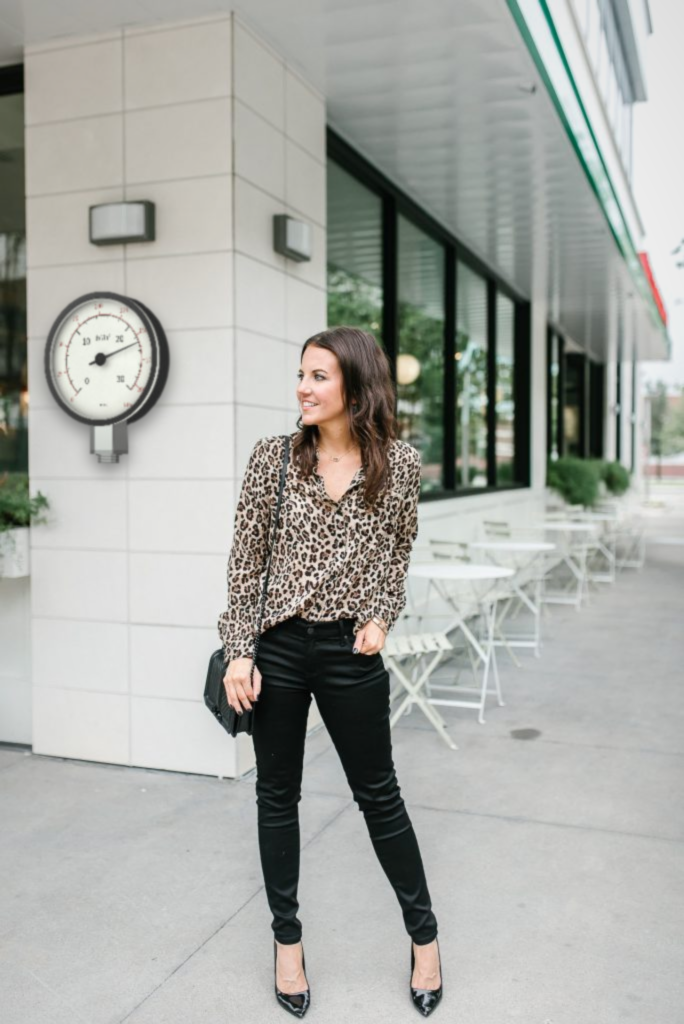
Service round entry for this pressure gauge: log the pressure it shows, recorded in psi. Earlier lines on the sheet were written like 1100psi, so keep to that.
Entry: 23psi
